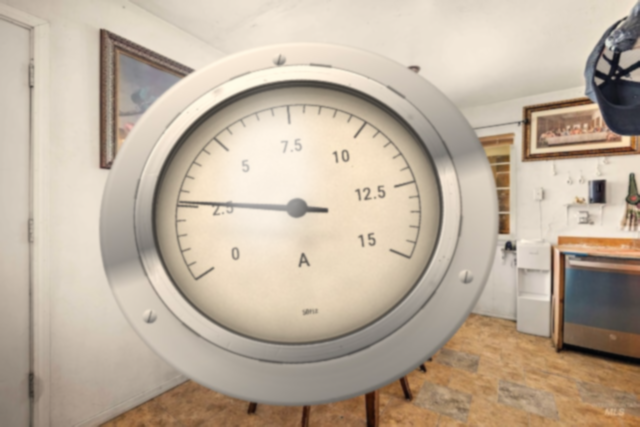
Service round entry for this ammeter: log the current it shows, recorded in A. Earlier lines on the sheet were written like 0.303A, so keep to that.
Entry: 2.5A
